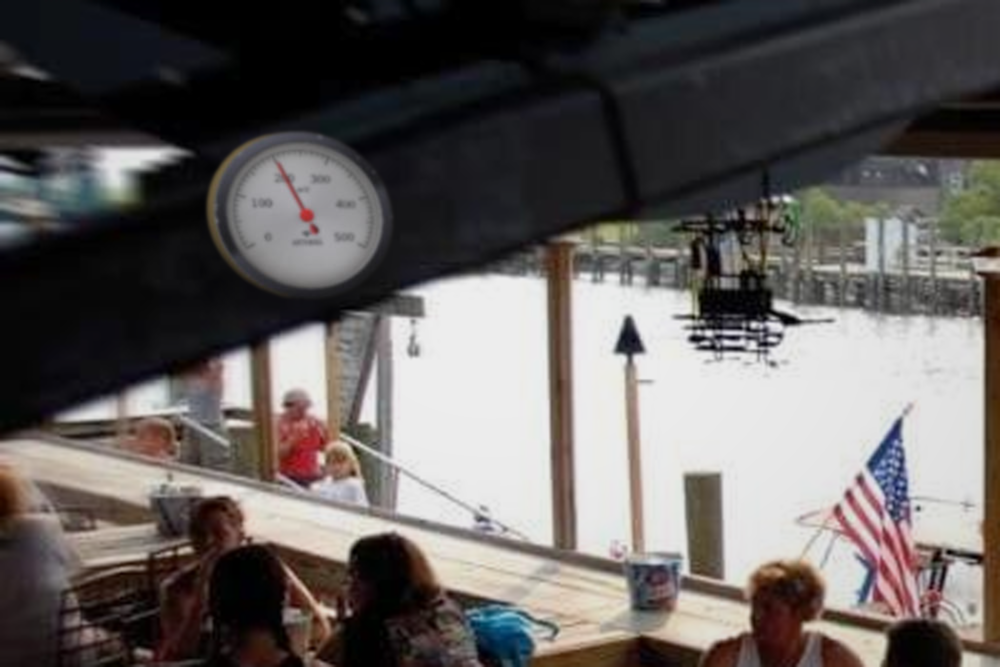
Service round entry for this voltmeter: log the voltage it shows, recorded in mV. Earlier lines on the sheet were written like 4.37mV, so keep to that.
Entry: 200mV
